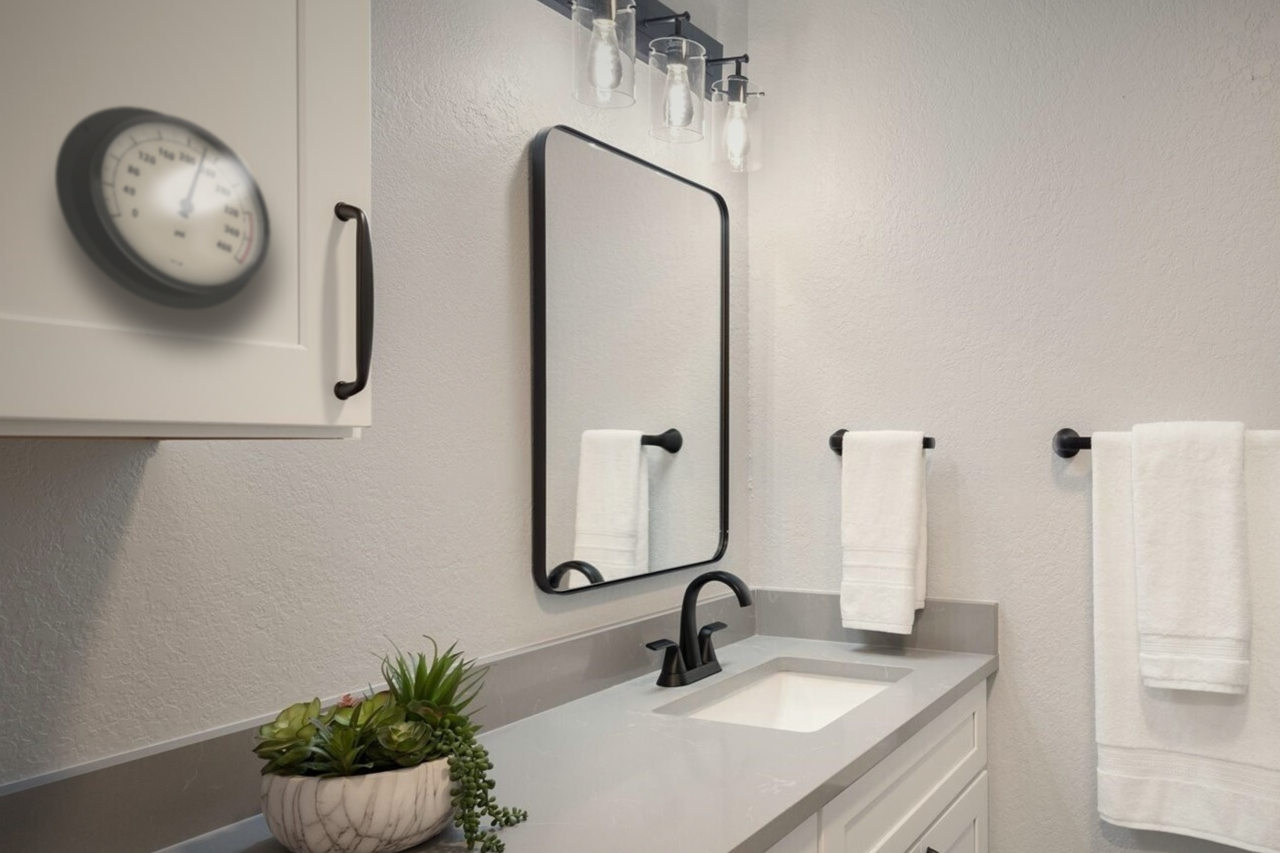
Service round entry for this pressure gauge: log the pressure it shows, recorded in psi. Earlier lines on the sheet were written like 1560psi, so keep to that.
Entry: 220psi
